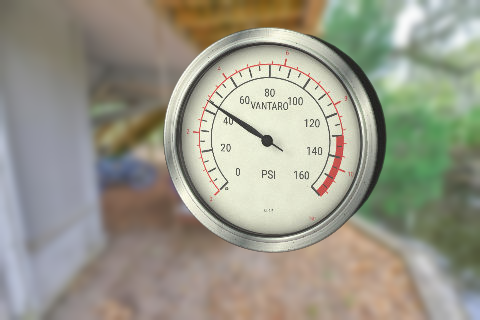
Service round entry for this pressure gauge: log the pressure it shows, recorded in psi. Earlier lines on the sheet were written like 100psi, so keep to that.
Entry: 45psi
